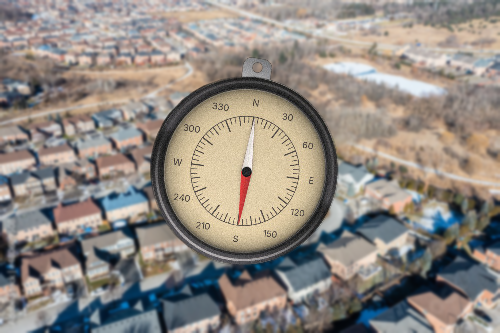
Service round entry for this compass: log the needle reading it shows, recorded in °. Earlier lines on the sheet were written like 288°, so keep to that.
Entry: 180°
